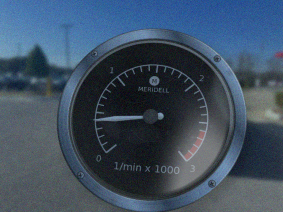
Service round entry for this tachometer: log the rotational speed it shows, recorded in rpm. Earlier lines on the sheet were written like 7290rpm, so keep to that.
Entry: 400rpm
